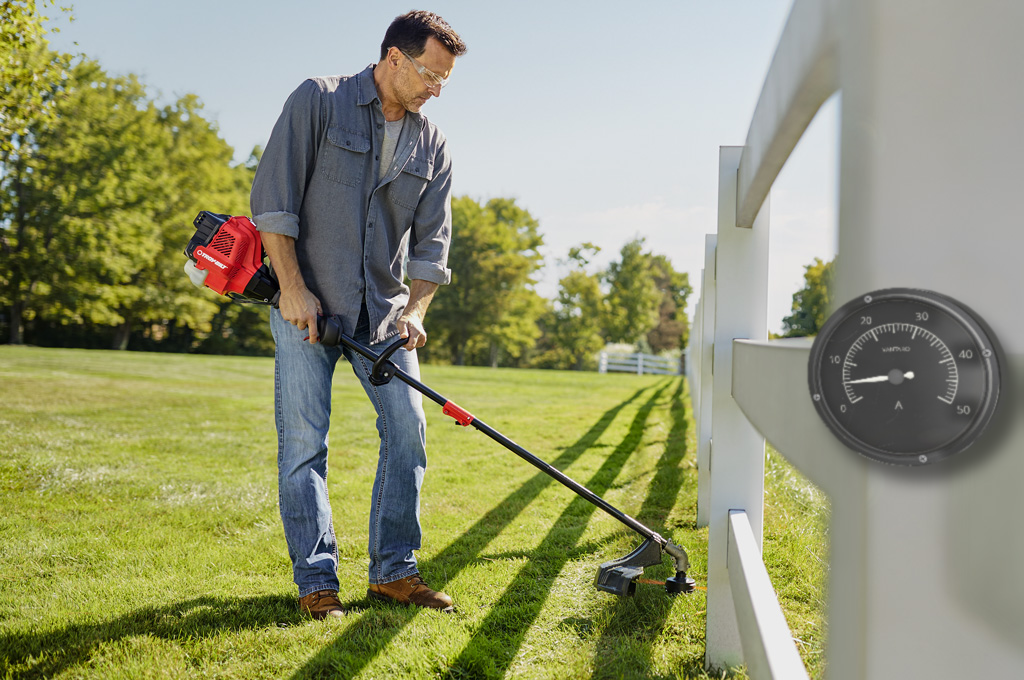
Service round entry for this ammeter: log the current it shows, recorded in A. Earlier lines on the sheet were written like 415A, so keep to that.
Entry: 5A
